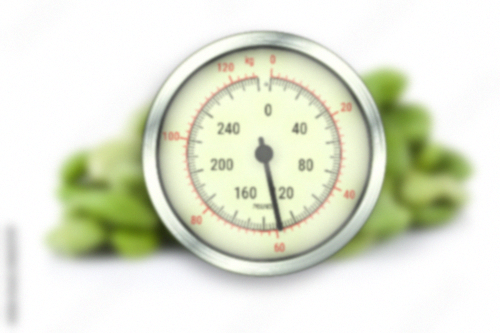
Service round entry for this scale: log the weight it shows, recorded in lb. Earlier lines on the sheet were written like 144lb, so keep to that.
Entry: 130lb
